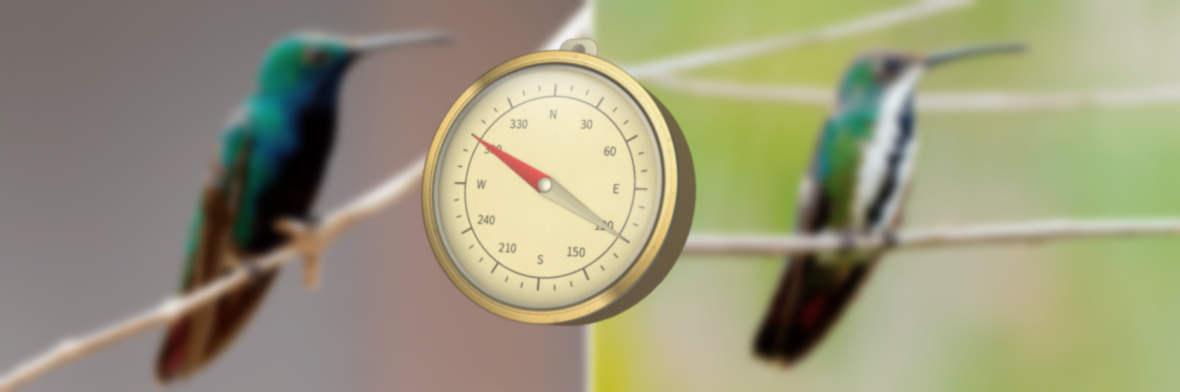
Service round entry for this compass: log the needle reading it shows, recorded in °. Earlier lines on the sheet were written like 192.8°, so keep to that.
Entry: 300°
